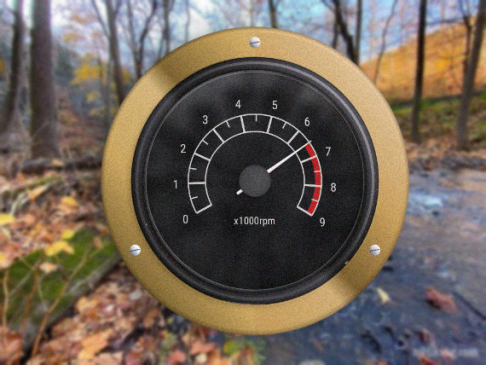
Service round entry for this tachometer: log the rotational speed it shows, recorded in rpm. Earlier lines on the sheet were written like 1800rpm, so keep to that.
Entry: 6500rpm
